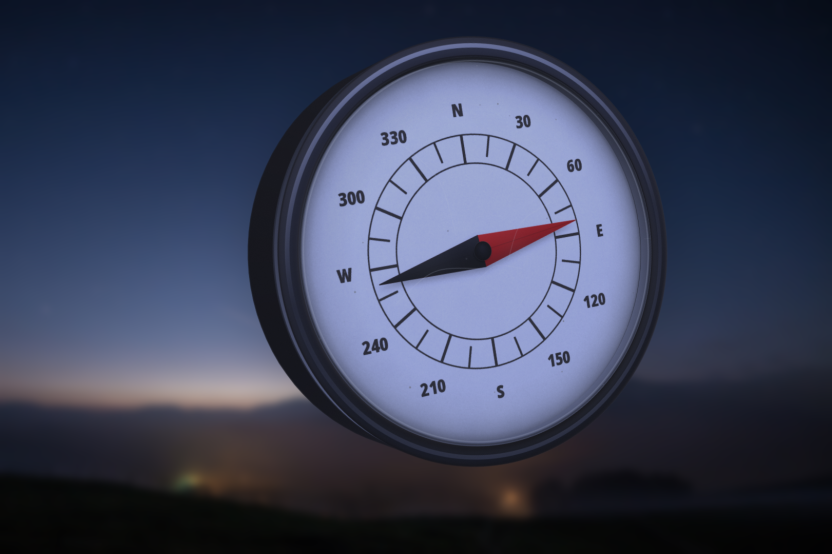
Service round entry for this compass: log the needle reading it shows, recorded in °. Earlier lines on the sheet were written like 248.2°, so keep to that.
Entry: 82.5°
